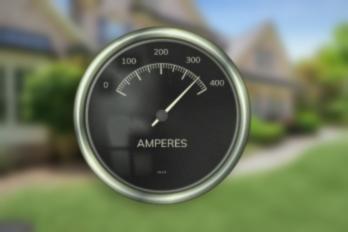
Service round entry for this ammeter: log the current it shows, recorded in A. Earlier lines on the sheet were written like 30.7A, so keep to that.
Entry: 350A
